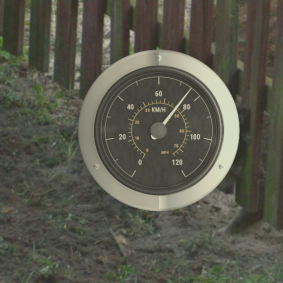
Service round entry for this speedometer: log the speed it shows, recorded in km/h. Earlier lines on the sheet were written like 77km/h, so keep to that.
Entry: 75km/h
